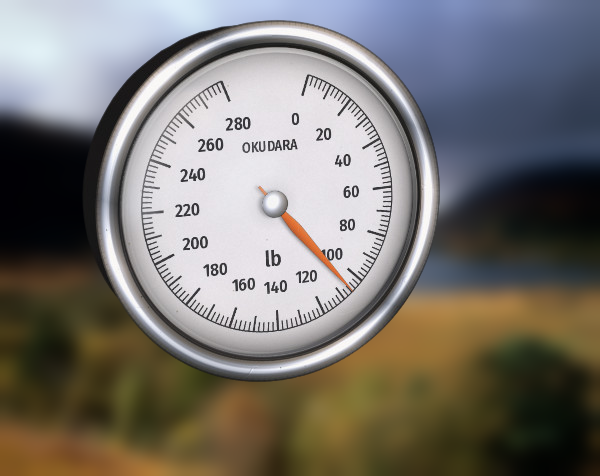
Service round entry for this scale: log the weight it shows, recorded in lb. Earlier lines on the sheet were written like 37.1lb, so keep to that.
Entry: 106lb
